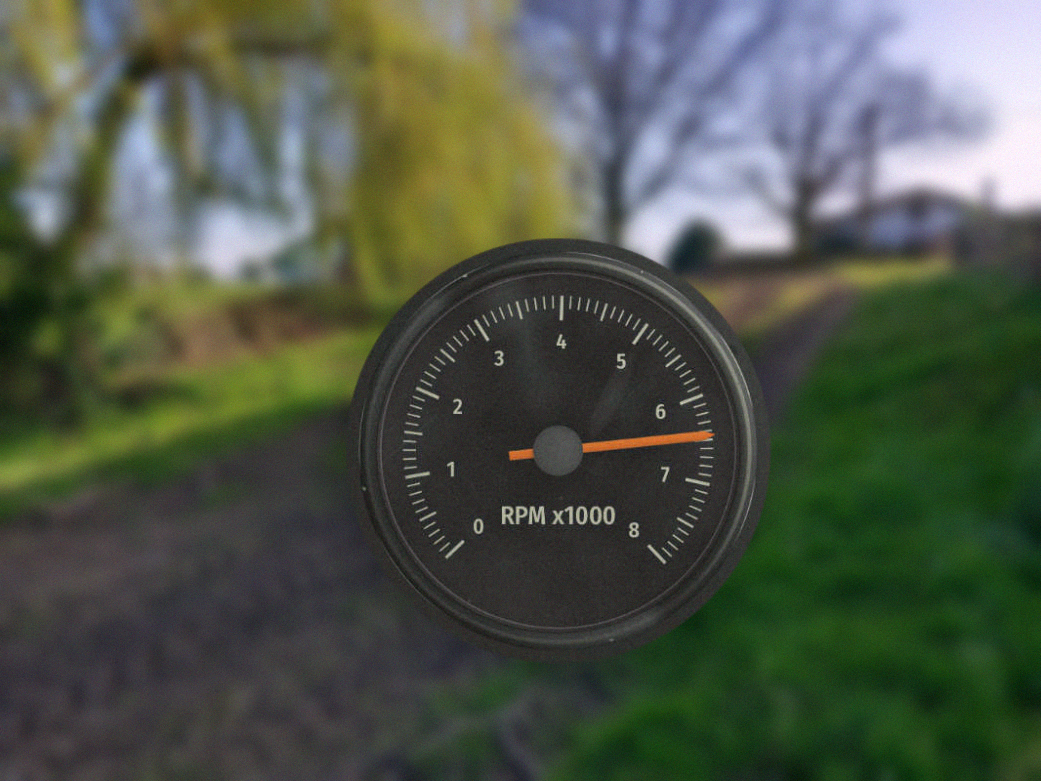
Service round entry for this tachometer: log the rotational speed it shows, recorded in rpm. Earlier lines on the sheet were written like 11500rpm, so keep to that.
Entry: 6450rpm
